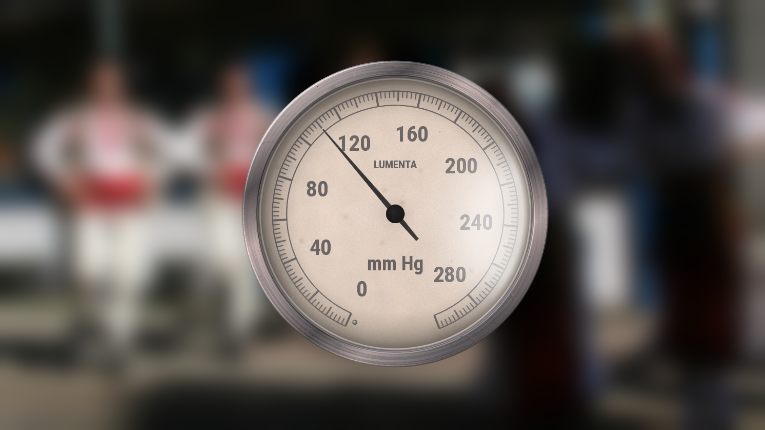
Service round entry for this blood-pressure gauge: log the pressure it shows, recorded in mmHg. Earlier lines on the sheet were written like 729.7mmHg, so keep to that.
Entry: 110mmHg
